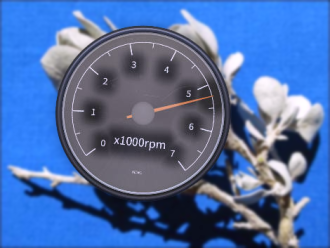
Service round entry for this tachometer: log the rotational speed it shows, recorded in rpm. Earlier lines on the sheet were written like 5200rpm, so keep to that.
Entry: 5250rpm
